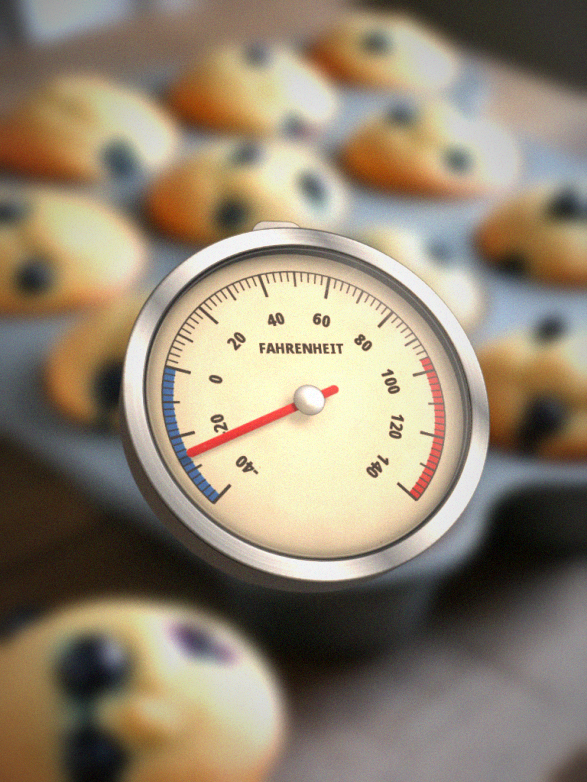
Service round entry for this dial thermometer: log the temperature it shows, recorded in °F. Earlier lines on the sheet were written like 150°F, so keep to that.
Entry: -26°F
